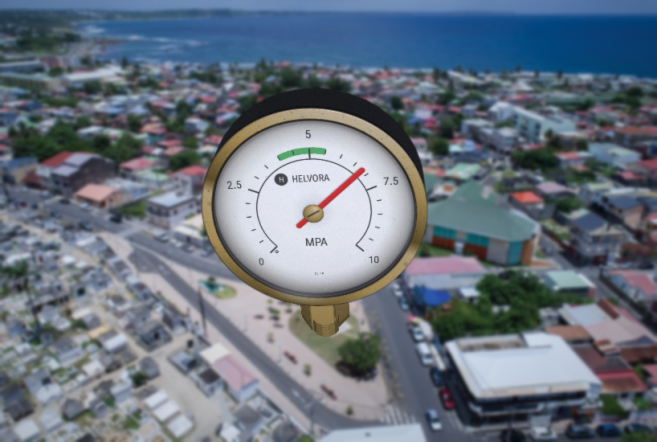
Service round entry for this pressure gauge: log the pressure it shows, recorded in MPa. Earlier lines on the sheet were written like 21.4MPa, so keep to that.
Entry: 6.75MPa
